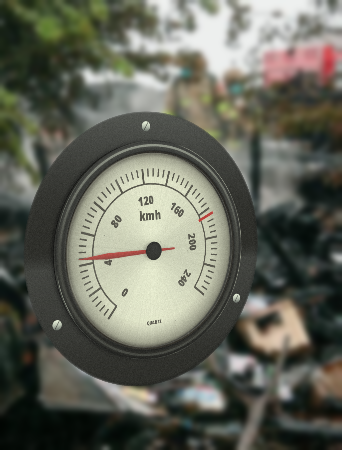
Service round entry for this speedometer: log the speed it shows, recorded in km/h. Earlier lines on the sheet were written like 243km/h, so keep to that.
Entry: 44km/h
